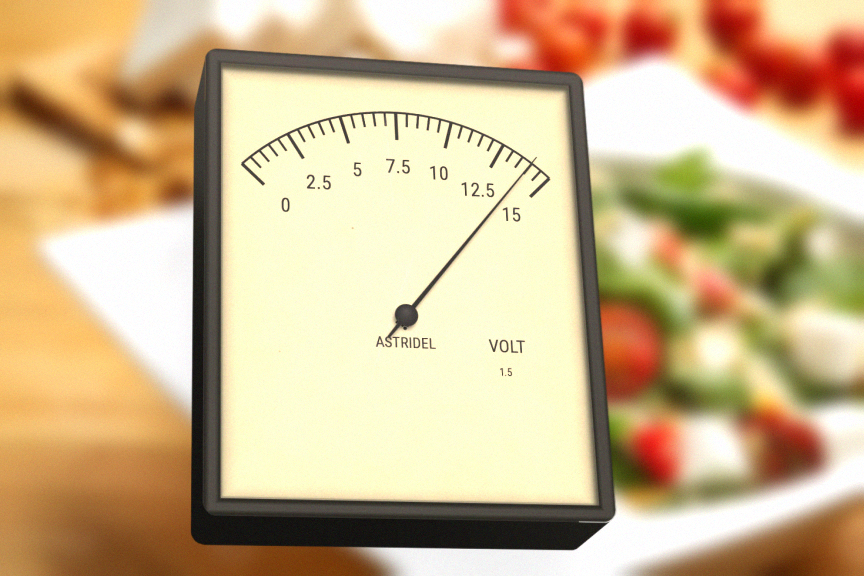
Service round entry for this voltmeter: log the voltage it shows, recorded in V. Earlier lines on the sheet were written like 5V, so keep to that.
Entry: 14V
